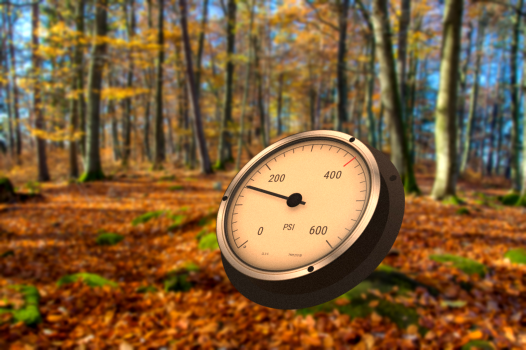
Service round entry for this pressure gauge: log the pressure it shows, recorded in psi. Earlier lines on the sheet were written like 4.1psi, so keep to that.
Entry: 140psi
